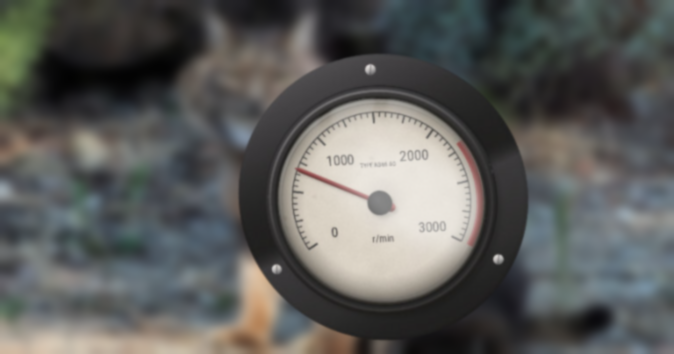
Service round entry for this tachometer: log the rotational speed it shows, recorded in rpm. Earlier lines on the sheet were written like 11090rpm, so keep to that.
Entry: 700rpm
